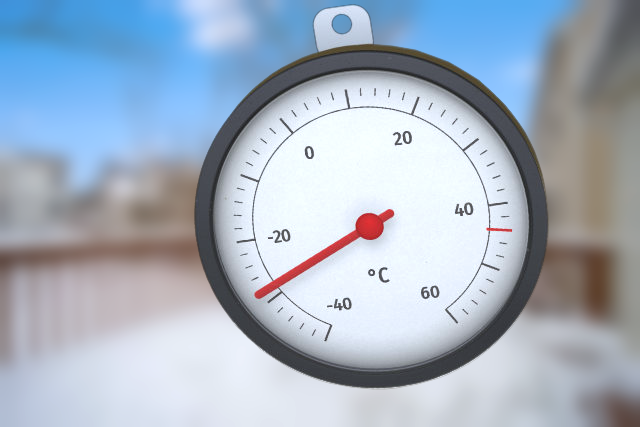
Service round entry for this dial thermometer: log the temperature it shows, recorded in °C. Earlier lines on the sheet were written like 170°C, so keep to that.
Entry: -28°C
